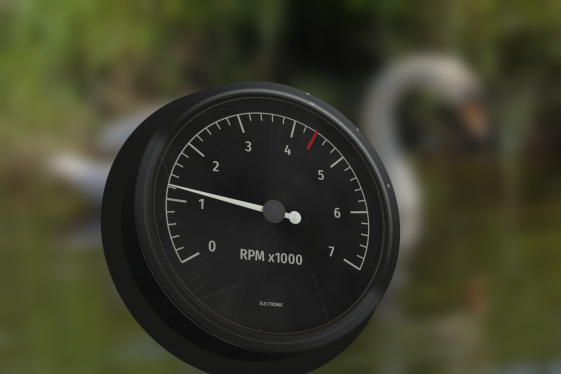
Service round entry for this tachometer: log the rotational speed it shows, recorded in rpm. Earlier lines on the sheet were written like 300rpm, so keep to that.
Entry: 1200rpm
